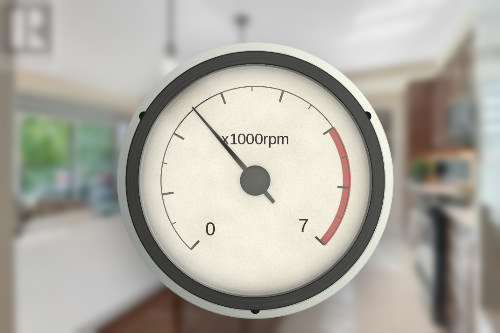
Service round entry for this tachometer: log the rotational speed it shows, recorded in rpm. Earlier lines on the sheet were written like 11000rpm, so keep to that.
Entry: 2500rpm
